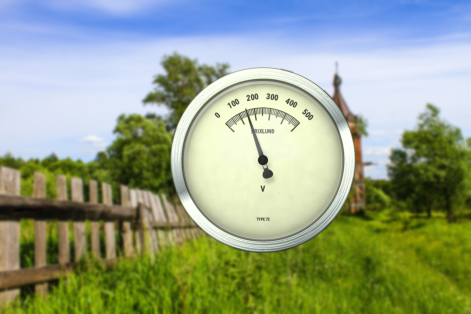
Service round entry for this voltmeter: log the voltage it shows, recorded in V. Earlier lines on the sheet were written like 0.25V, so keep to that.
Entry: 150V
